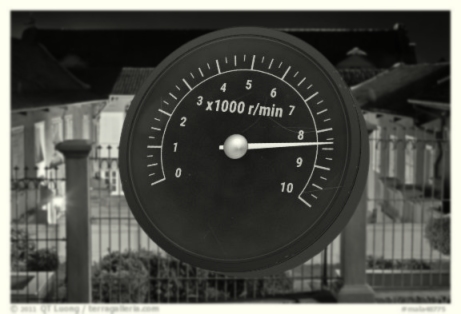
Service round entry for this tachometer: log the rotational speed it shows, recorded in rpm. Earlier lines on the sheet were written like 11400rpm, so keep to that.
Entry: 8375rpm
